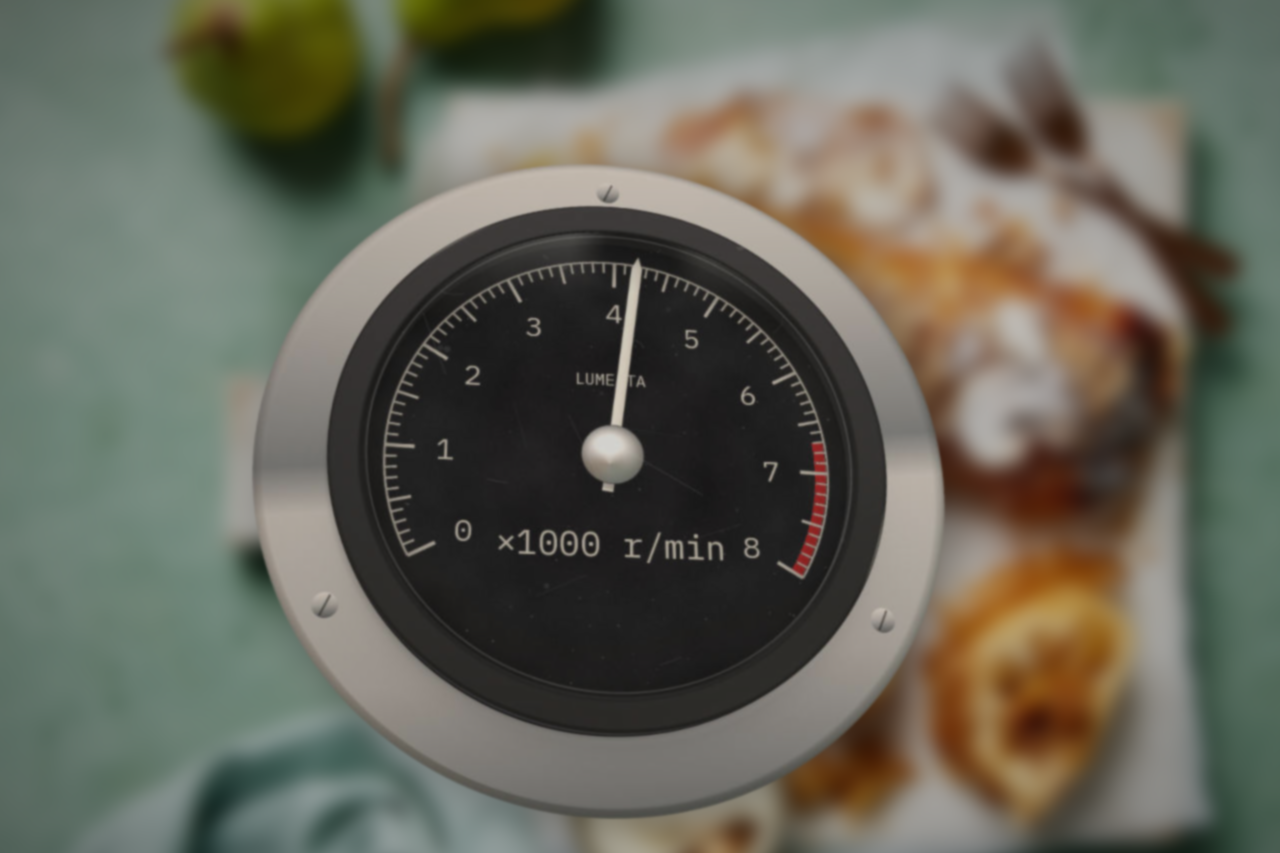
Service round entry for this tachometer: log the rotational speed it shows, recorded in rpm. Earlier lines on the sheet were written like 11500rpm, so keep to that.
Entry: 4200rpm
